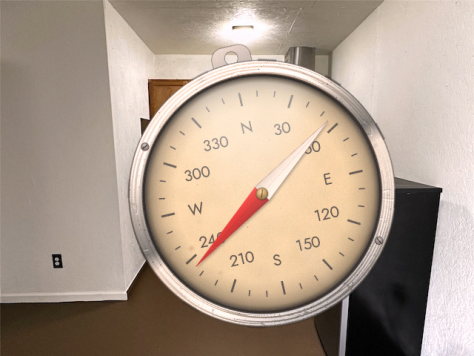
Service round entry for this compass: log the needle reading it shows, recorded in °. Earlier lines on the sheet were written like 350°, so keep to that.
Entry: 235°
